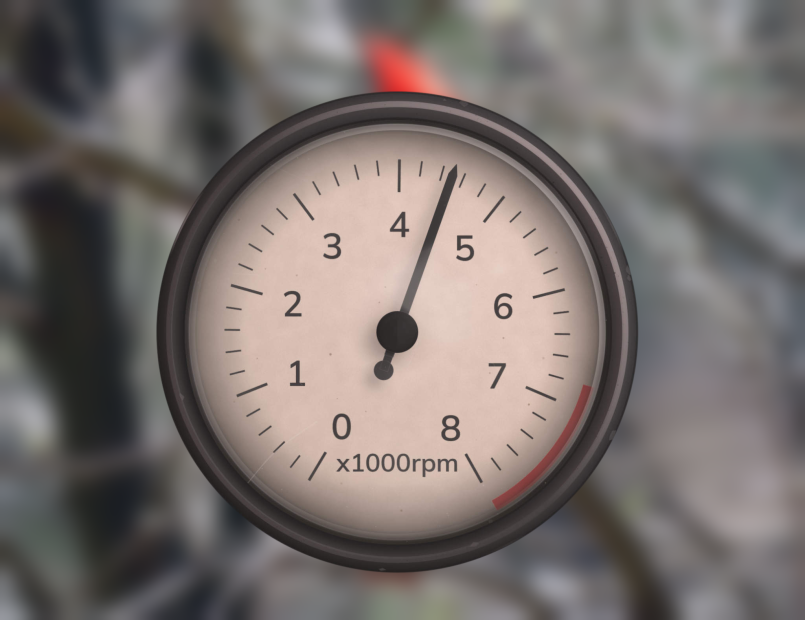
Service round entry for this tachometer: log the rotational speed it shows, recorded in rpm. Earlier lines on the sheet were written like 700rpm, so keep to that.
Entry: 4500rpm
